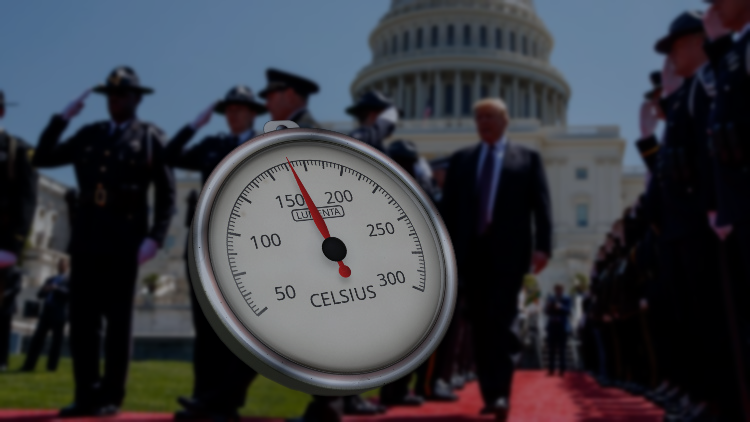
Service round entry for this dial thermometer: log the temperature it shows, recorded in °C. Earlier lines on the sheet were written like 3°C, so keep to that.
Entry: 162.5°C
